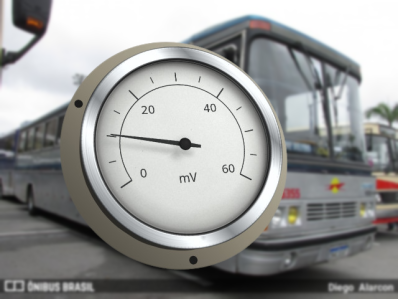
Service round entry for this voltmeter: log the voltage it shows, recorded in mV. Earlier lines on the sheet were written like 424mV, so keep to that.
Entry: 10mV
